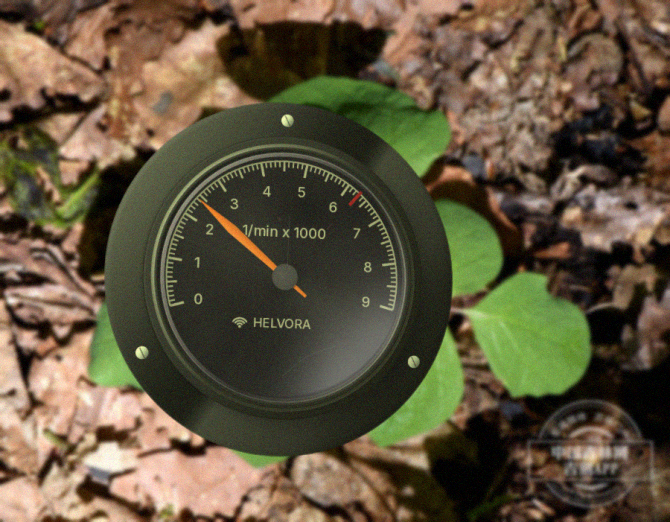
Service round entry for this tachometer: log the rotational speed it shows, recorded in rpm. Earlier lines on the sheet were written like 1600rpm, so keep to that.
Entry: 2400rpm
